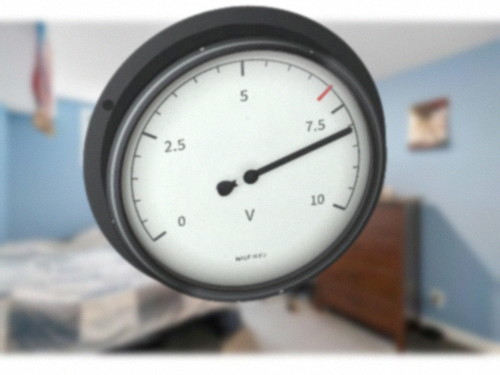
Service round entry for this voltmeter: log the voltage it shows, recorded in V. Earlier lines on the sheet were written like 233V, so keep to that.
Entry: 8V
